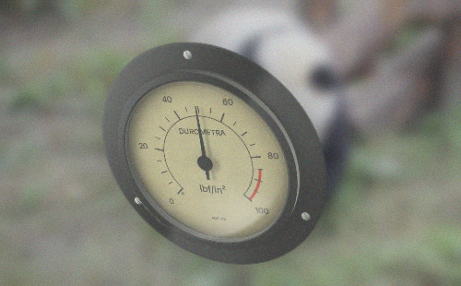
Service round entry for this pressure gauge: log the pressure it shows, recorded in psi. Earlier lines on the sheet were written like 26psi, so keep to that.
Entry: 50psi
